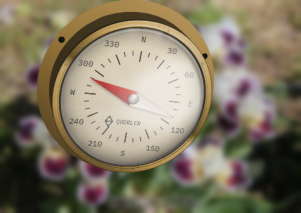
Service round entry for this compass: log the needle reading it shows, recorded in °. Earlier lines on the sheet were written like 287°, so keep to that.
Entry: 290°
